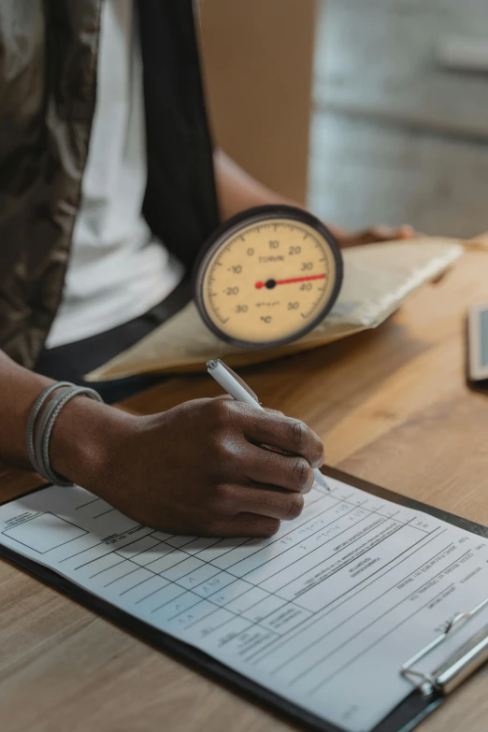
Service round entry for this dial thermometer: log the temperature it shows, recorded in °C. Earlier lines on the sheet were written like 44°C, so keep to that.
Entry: 35°C
